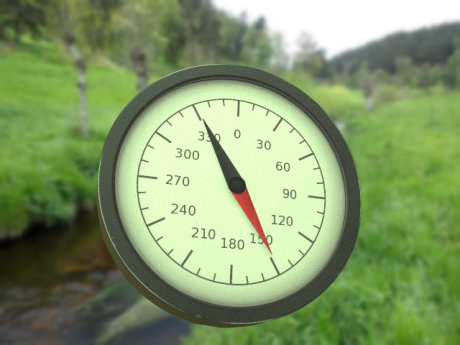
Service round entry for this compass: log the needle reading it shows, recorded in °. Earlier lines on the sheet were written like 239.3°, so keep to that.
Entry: 150°
